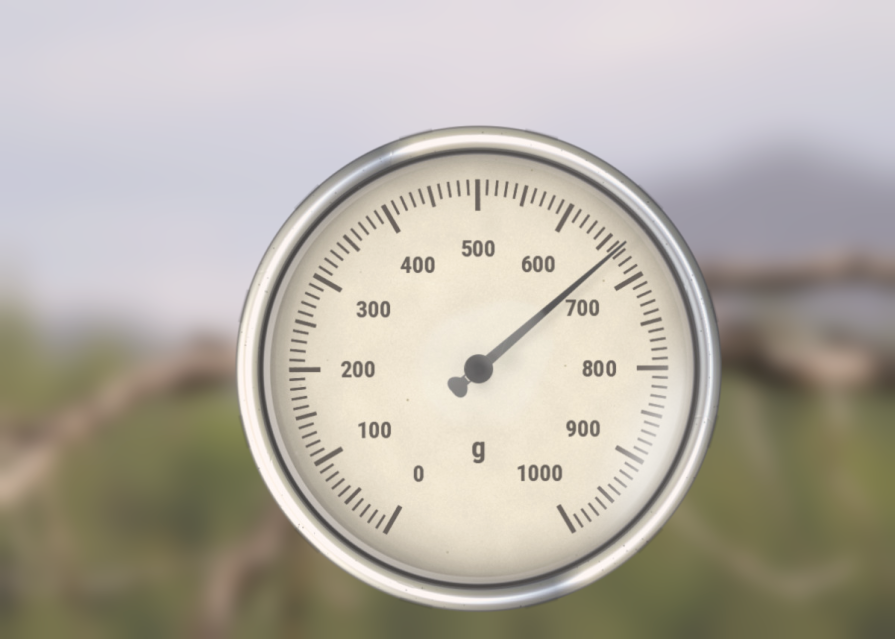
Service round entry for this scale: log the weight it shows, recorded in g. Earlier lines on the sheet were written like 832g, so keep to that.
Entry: 665g
